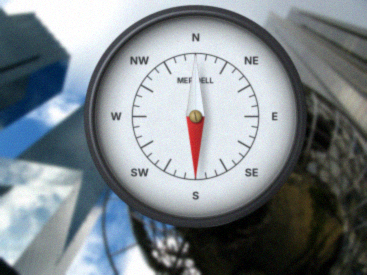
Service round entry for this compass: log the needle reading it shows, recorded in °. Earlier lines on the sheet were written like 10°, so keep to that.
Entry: 180°
